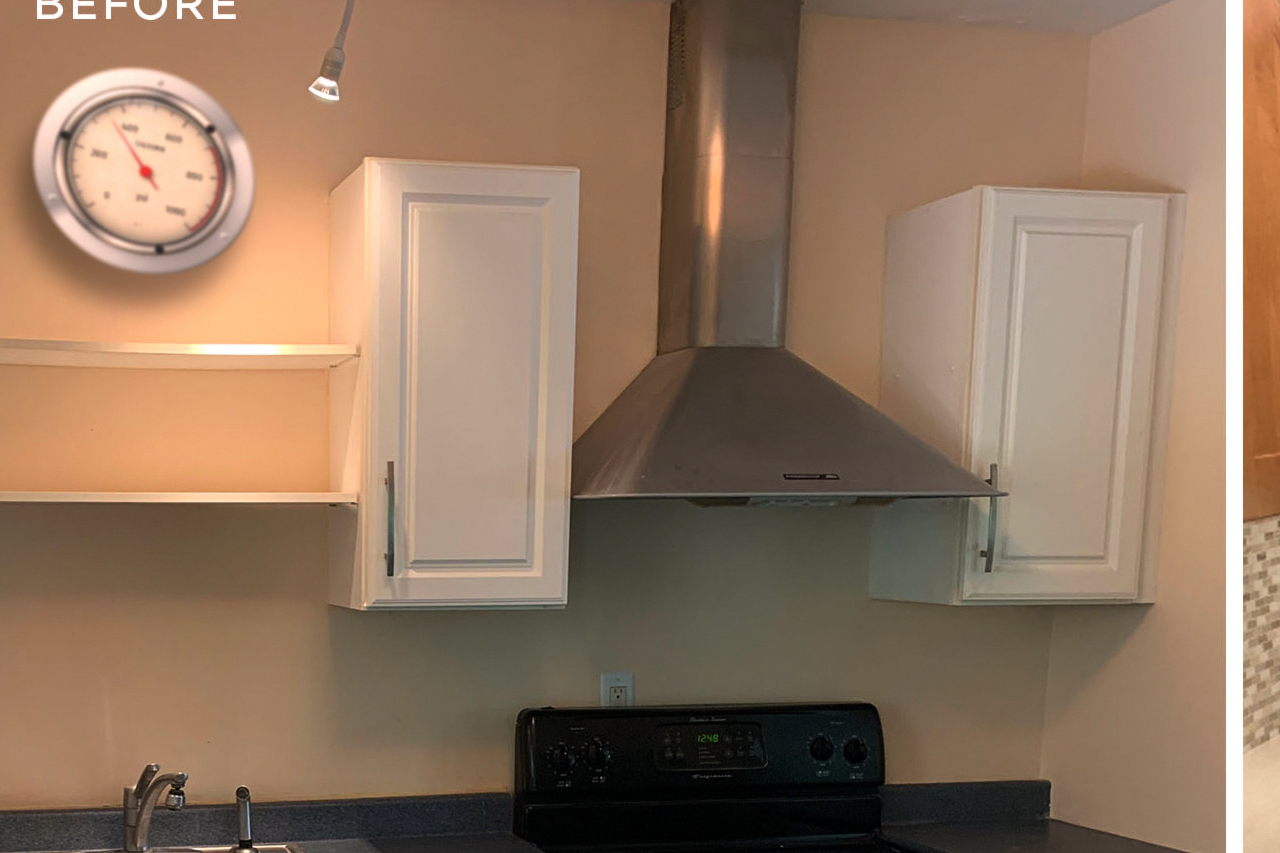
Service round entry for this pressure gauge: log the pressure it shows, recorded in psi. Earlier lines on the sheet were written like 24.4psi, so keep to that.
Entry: 350psi
